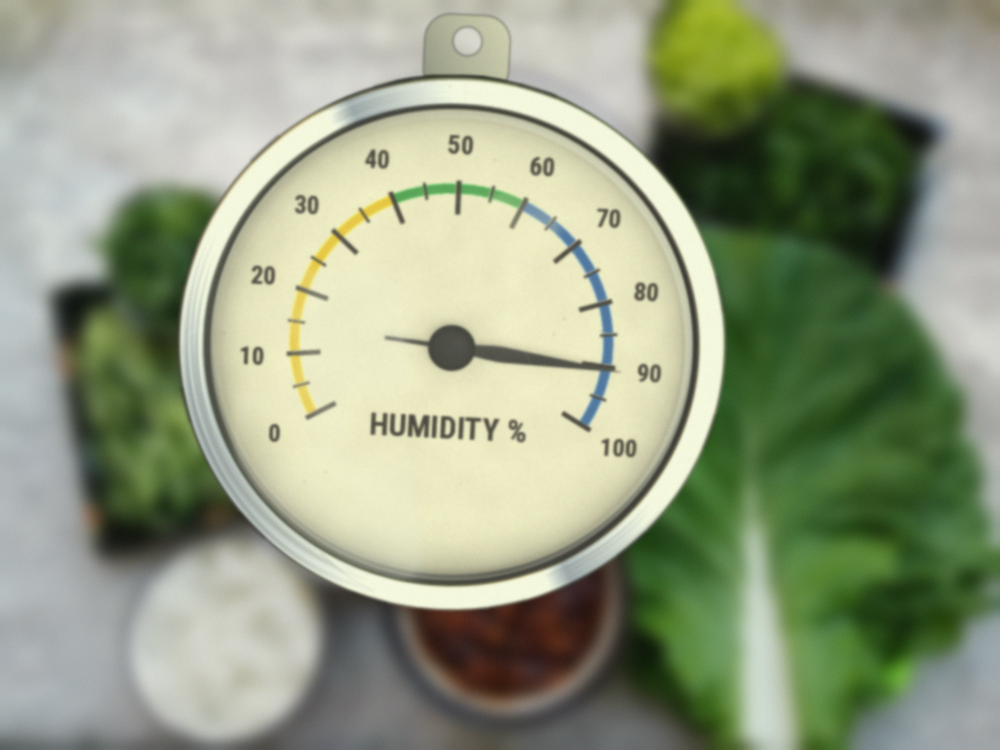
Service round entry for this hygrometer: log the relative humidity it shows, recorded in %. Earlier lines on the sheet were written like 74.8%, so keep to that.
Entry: 90%
